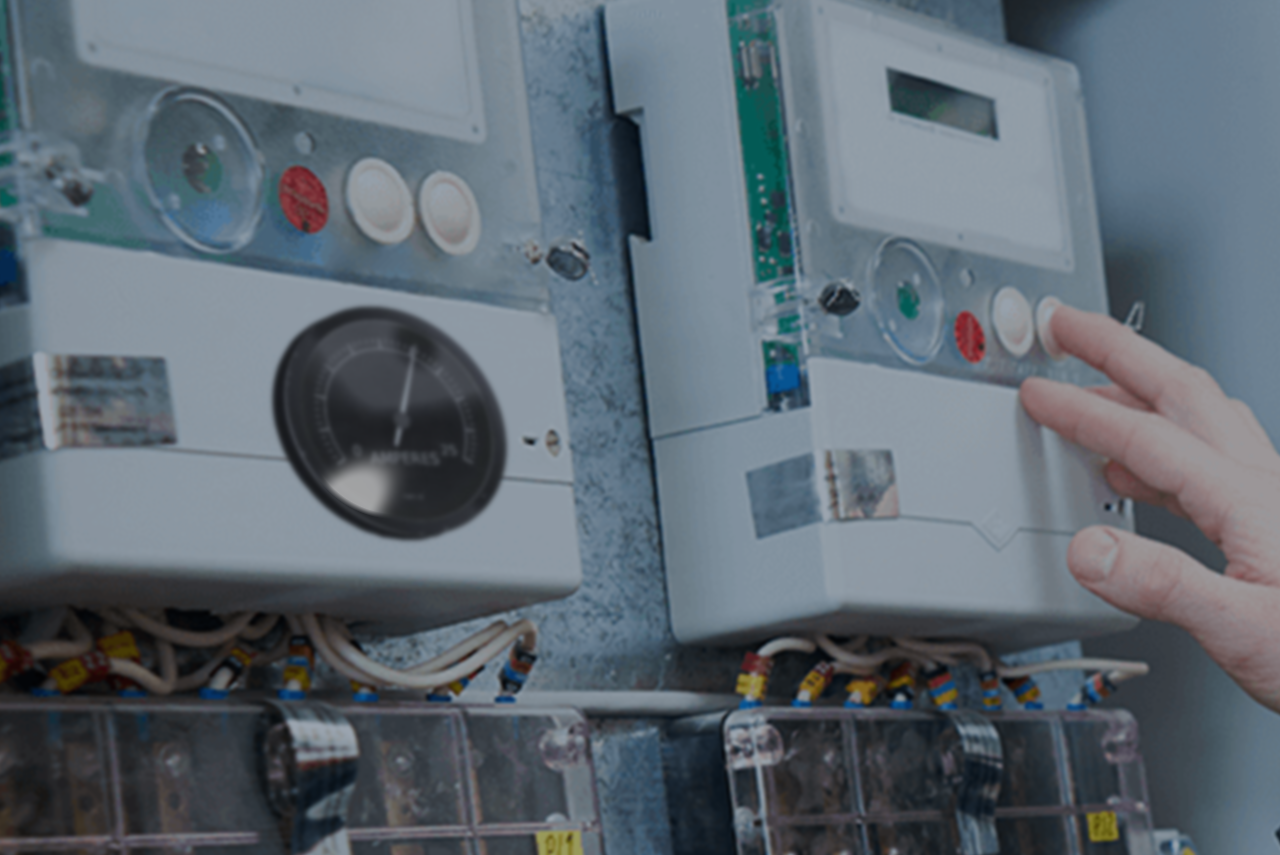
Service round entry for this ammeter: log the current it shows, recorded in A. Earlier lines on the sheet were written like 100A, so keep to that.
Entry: 15A
